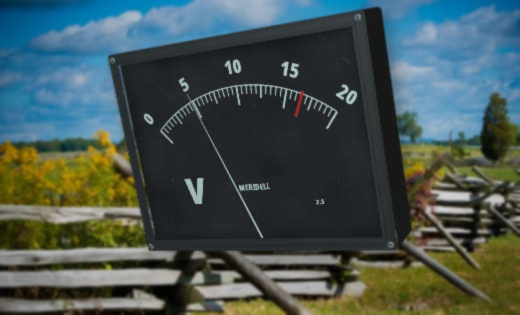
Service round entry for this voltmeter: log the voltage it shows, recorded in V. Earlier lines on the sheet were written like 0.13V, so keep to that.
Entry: 5V
